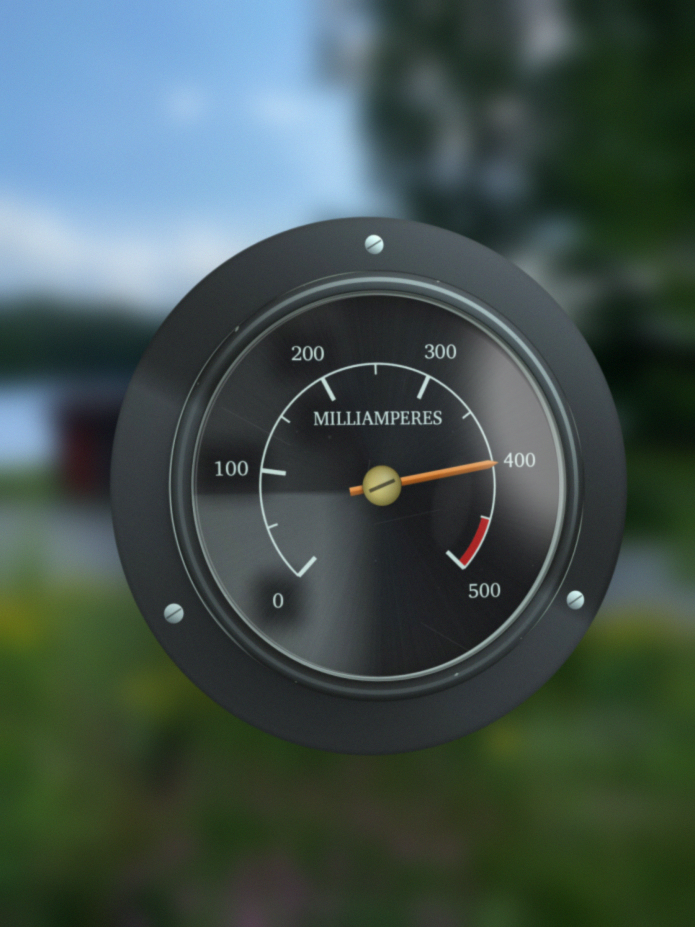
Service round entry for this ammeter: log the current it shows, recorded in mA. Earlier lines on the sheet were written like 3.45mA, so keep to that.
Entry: 400mA
